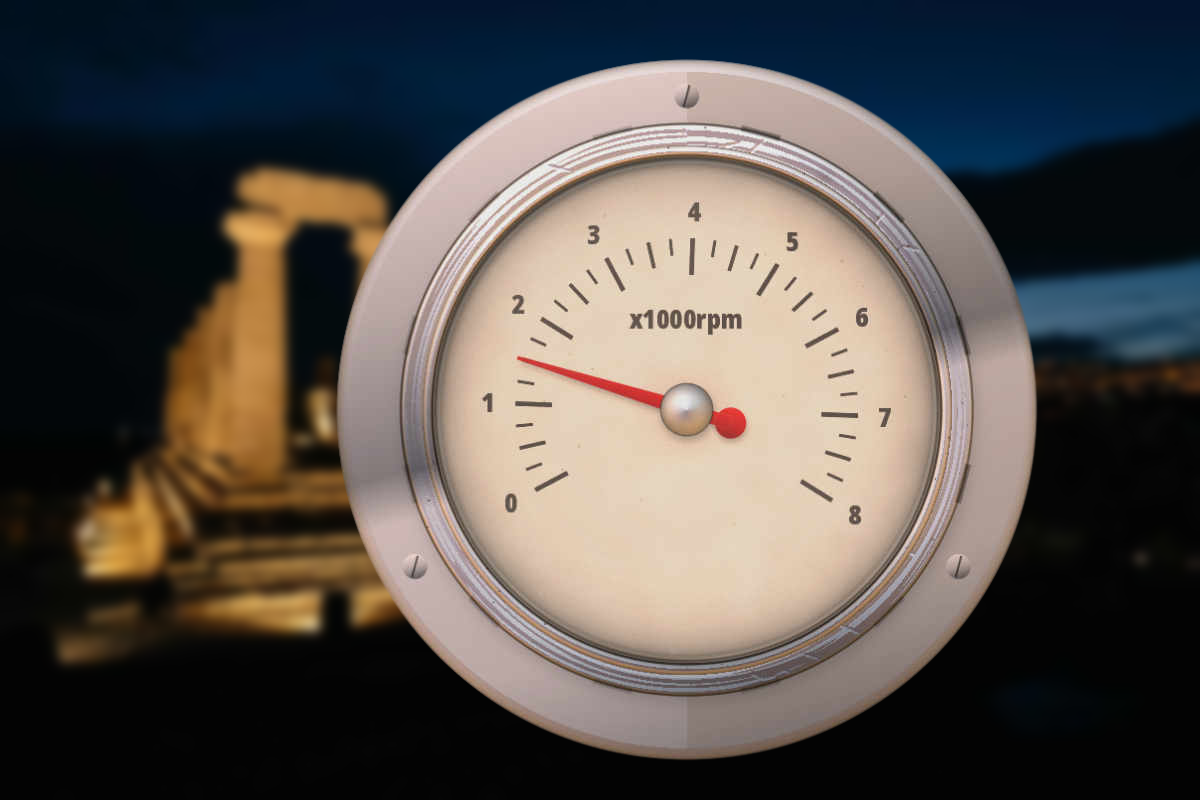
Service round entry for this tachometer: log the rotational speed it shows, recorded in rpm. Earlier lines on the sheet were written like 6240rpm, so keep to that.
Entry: 1500rpm
